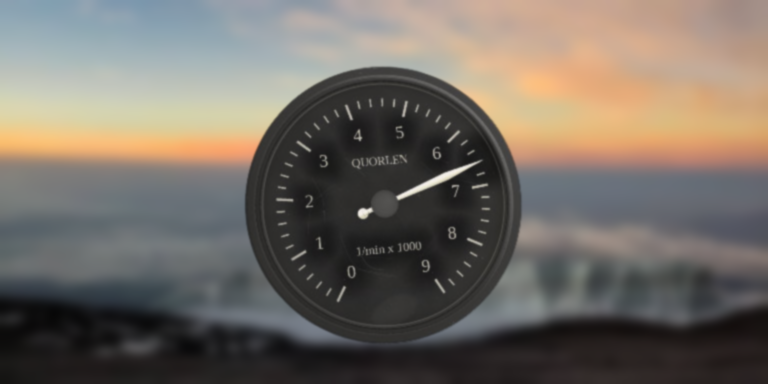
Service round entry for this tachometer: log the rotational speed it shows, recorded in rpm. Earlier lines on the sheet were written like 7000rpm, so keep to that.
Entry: 6600rpm
